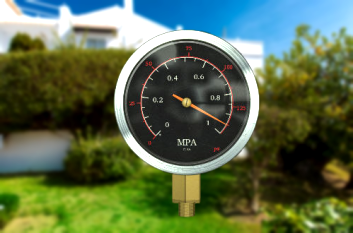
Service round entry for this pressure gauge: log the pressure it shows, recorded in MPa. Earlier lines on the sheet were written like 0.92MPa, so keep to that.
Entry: 0.95MPa
